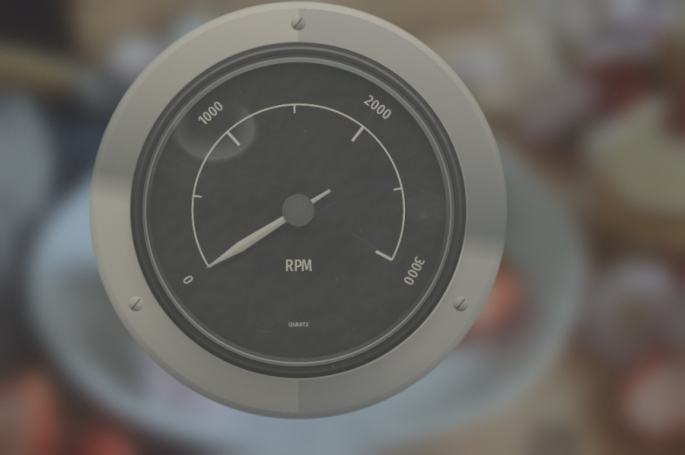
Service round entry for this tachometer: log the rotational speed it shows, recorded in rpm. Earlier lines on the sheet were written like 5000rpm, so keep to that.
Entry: 0rpm
